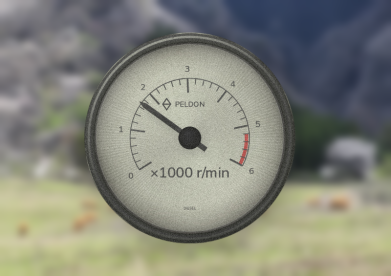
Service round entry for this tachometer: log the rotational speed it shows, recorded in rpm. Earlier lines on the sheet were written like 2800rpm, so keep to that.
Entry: 1700rpm
